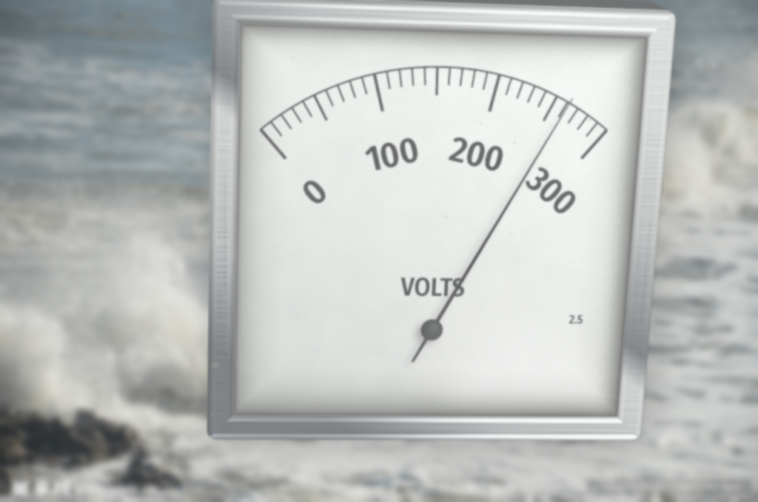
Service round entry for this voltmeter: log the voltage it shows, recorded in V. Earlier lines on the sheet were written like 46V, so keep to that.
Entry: 260V
